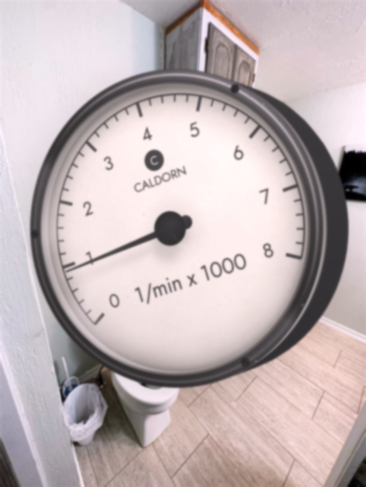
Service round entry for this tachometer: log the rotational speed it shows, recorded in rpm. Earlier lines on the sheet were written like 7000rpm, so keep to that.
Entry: 900rpm
